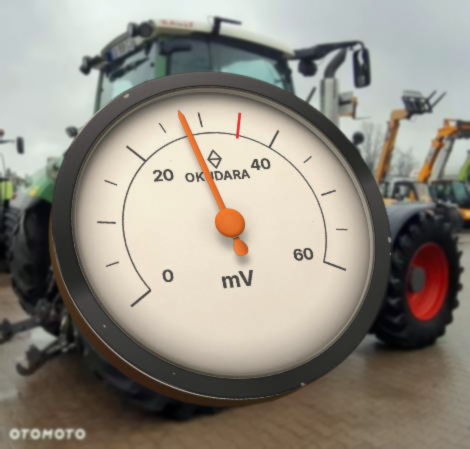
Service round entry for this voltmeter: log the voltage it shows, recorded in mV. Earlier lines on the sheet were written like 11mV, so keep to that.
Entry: 27.5mV
